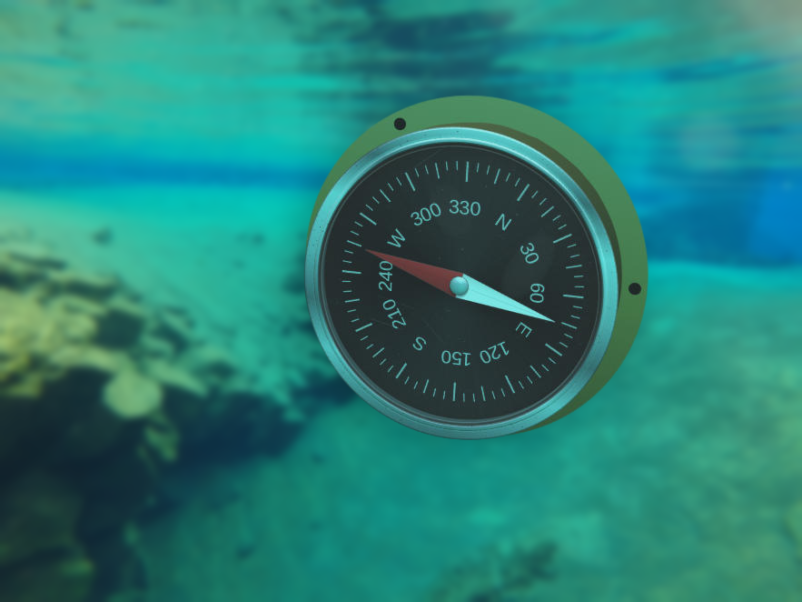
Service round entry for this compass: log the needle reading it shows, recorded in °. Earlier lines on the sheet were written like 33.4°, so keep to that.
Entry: 255°
